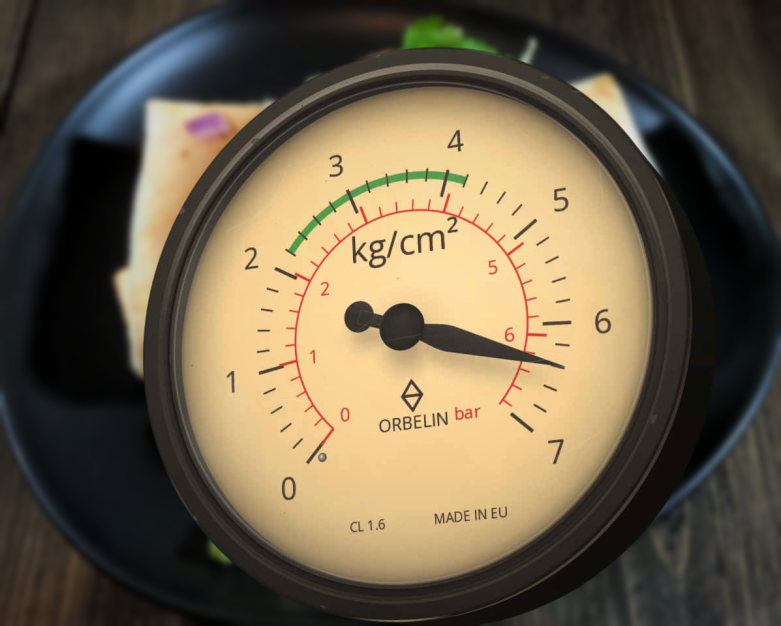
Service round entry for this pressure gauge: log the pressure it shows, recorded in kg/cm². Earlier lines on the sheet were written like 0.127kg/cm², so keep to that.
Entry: 6.4kg/cm²
